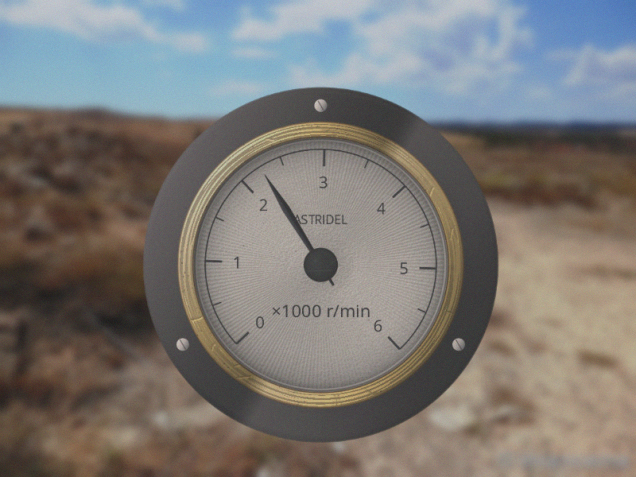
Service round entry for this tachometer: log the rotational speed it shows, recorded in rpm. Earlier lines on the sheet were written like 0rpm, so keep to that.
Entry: 2250rpm
